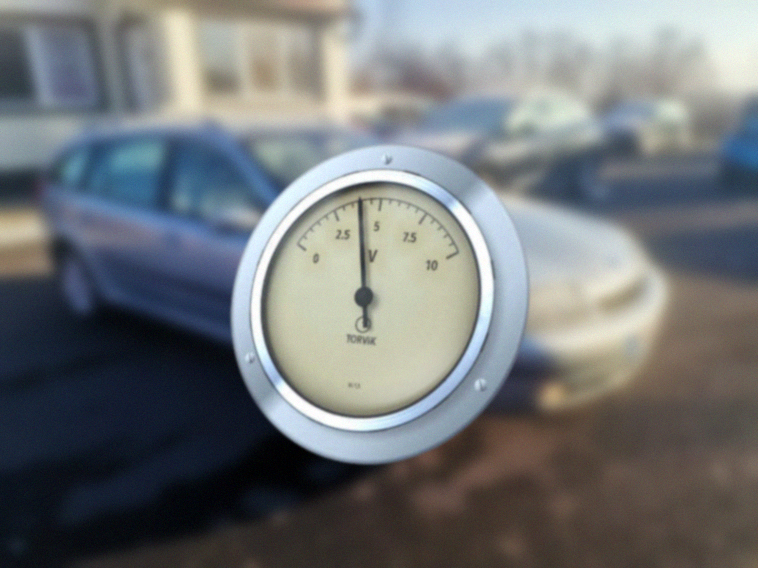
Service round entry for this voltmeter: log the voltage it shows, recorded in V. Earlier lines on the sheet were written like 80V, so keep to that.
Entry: 4V
